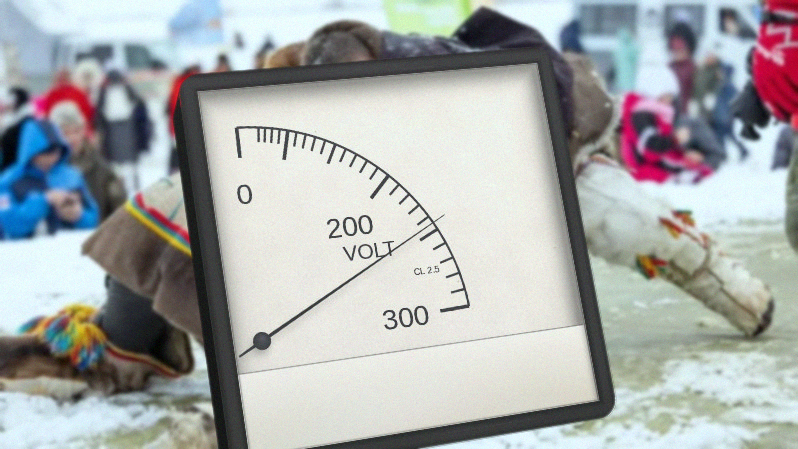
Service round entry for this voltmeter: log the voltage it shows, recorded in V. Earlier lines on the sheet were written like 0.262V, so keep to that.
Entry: 245V
